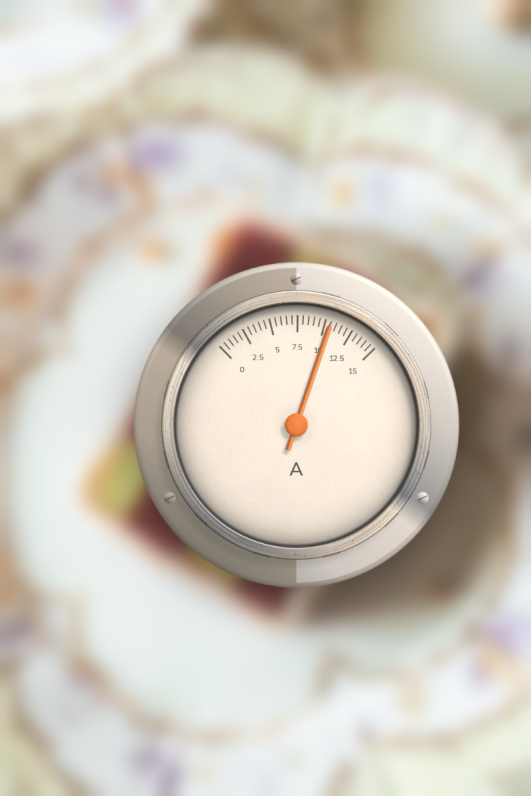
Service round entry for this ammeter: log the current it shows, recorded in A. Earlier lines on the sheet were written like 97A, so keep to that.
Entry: 10.5A
